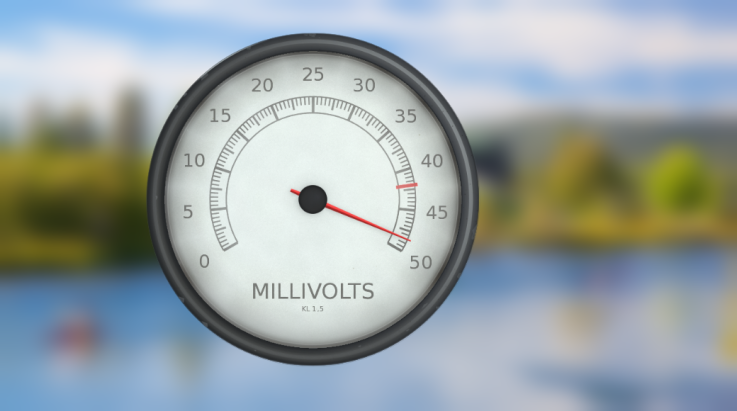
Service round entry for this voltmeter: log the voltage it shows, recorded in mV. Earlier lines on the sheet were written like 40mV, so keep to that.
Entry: 48.5mV
